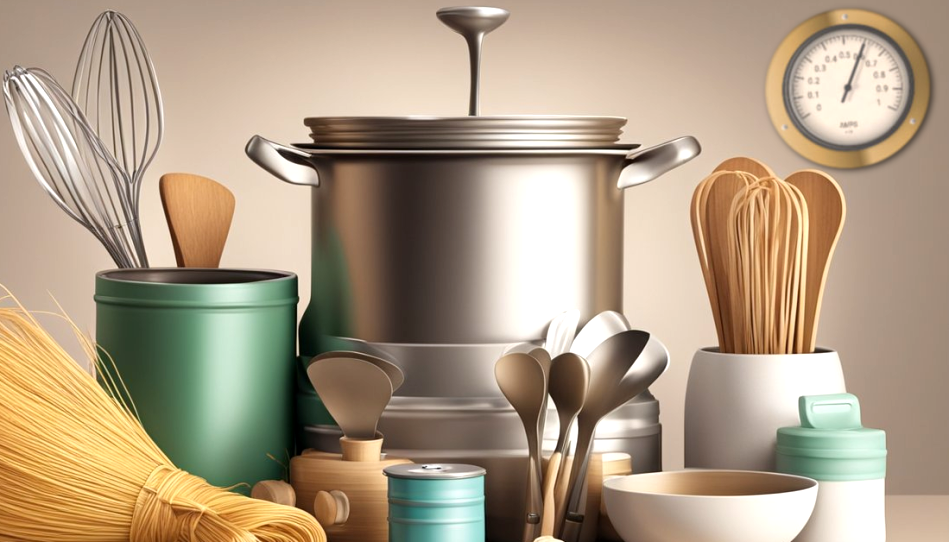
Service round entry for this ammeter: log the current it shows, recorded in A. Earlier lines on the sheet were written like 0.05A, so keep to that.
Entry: 0.6A
